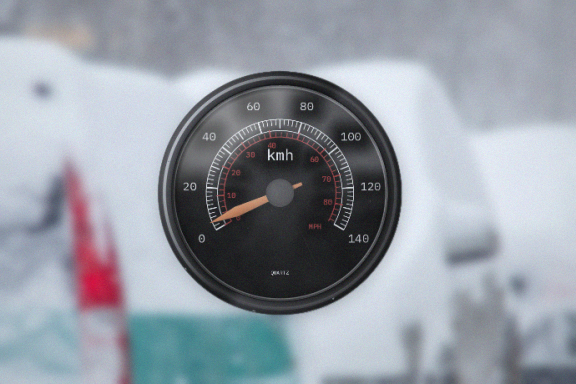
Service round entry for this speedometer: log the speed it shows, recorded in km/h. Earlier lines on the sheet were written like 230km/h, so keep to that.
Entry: 4km/h
